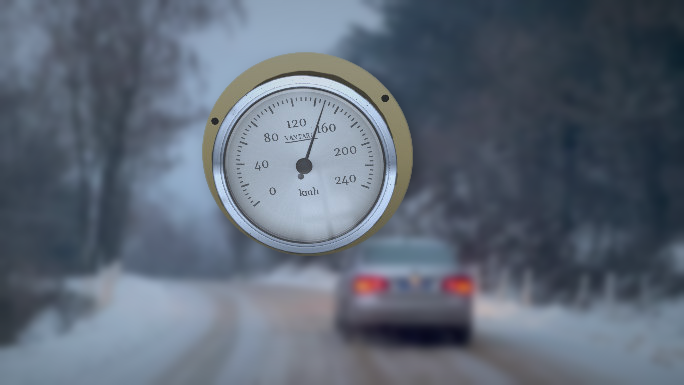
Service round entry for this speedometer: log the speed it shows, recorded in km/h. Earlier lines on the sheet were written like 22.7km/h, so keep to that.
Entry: 148km/h
